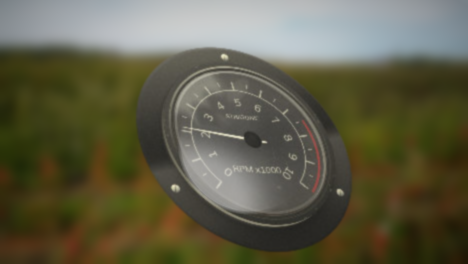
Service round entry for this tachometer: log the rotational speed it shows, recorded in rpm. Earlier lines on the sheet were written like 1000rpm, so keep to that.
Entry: 2000rpm
